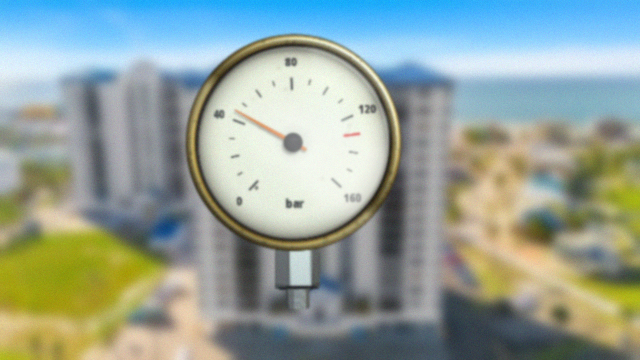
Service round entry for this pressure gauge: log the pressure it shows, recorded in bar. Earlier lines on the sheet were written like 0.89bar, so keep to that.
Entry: 45bar
